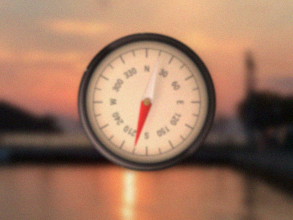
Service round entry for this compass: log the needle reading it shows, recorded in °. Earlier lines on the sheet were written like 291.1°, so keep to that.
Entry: 195°
